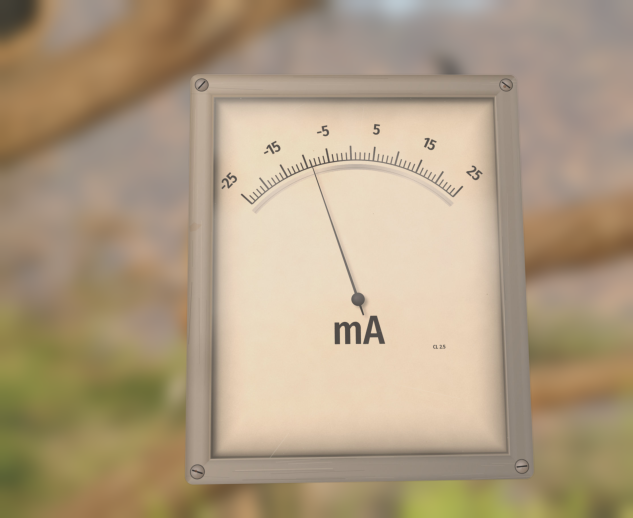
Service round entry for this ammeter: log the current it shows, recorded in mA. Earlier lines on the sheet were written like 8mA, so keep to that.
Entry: -9mA
